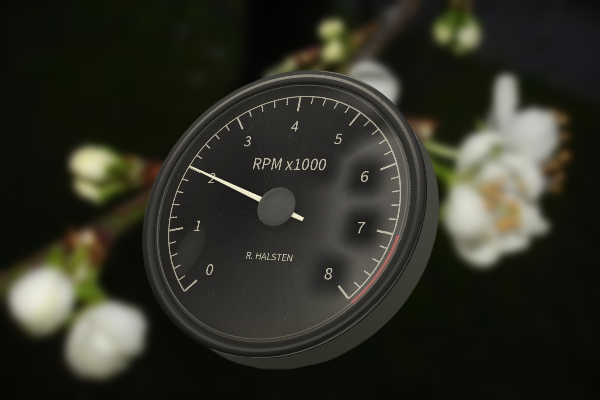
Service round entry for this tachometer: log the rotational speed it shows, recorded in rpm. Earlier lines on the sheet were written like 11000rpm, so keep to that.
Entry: 2000rpm
